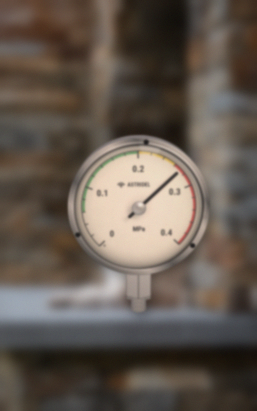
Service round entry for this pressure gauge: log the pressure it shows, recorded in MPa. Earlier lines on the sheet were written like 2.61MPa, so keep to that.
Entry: 0.27MPa
